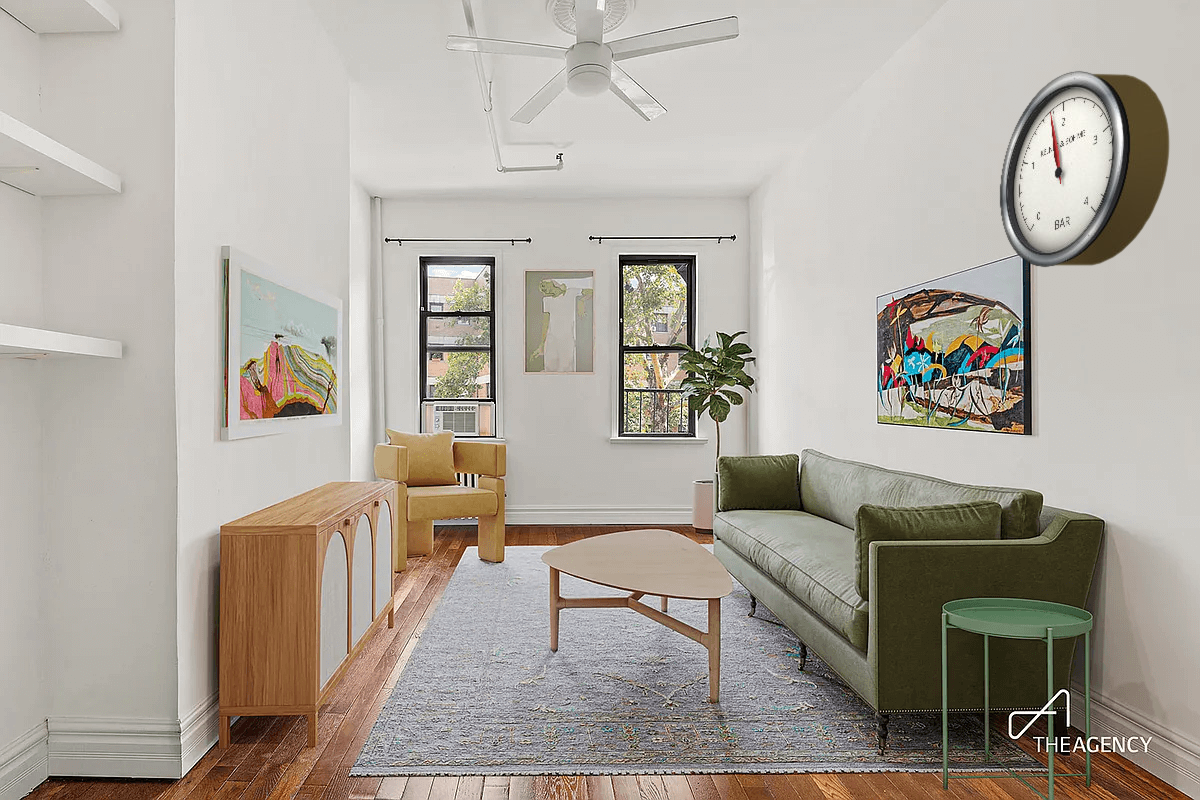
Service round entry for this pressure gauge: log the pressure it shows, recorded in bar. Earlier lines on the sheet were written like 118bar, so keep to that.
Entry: 1.8bar
